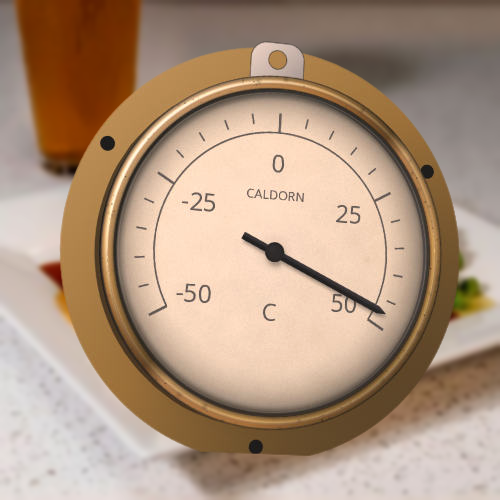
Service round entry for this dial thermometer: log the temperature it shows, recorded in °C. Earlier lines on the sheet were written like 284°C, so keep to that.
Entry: 47.5°C
